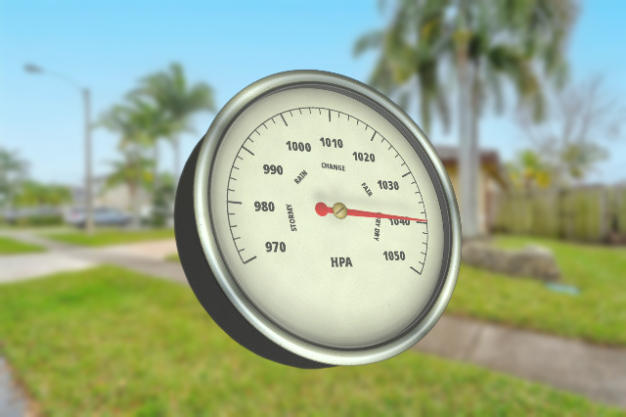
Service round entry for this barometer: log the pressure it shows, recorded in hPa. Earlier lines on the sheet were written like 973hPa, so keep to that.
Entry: 1040hPa
